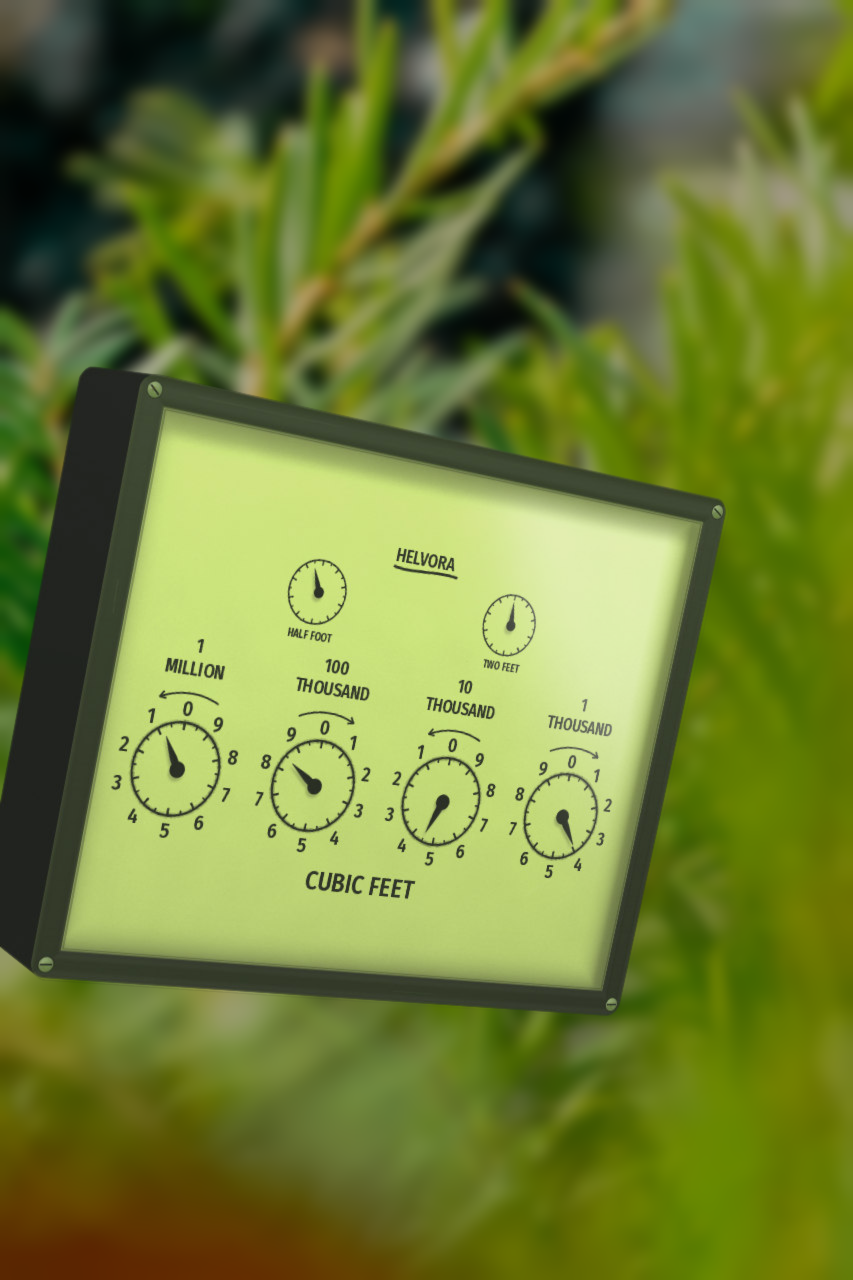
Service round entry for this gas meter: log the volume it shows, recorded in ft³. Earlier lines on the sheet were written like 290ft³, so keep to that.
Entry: 84400ft³
